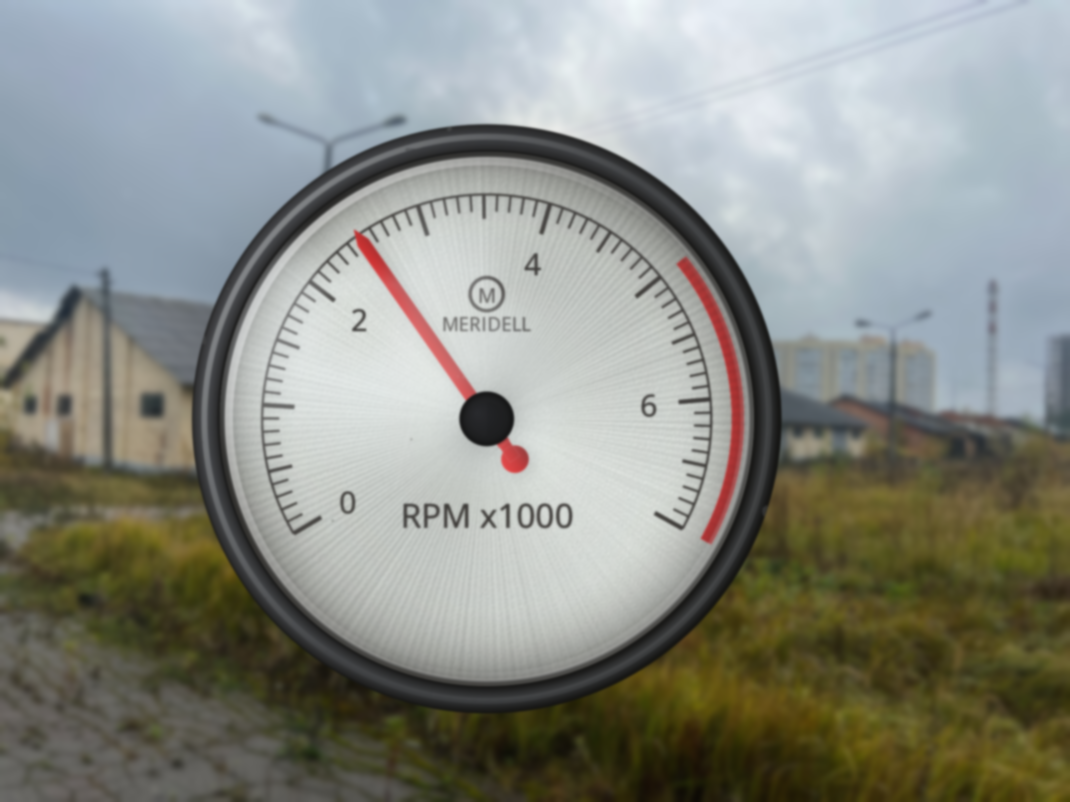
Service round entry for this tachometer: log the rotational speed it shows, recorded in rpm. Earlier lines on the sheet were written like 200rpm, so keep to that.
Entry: 2500rpm
